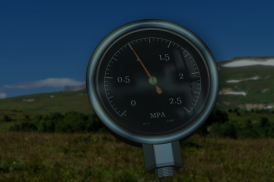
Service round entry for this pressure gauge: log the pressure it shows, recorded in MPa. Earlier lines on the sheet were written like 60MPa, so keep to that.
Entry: 1MPa
